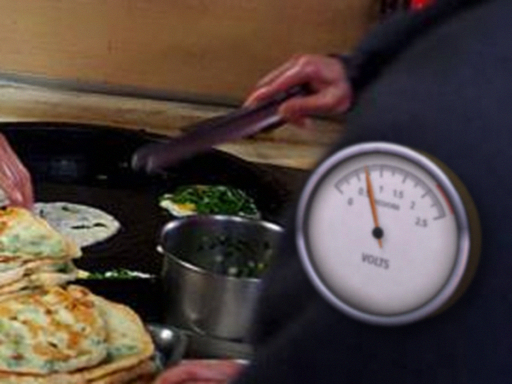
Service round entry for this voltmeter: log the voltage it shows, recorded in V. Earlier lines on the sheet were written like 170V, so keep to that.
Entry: 0.75V
